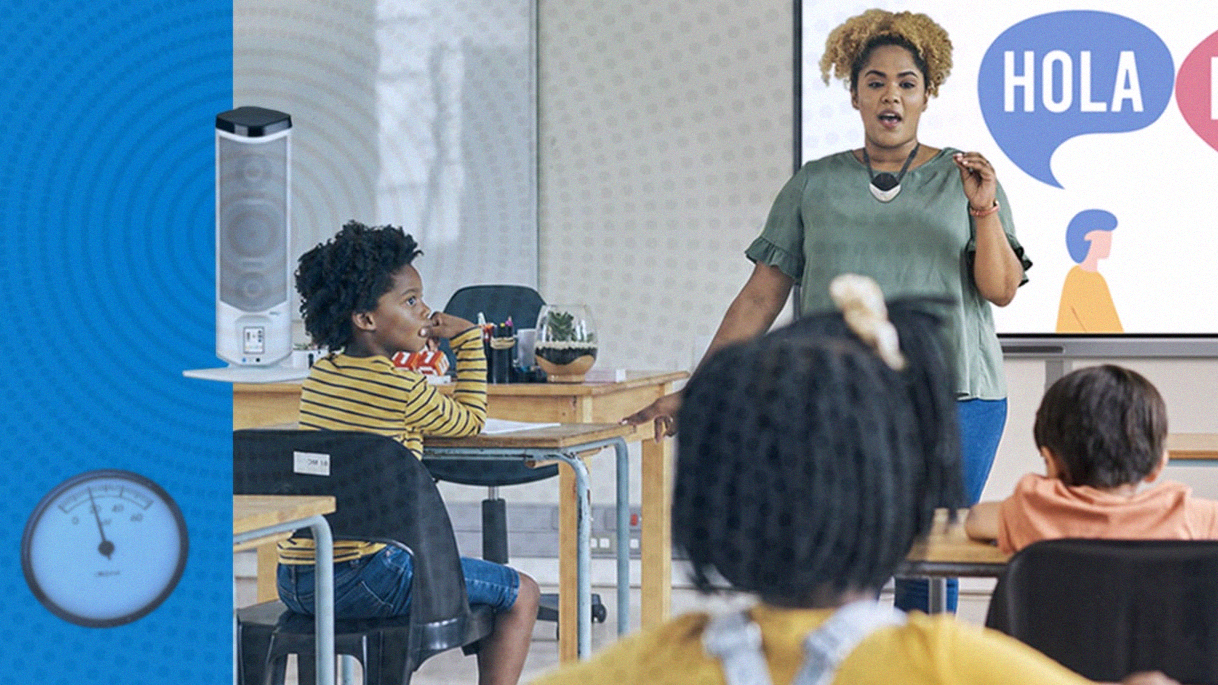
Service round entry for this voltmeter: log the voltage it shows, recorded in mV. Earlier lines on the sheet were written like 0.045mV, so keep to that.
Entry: 20mV
